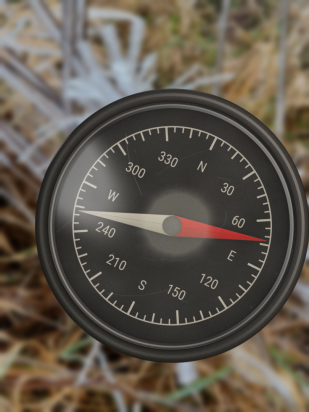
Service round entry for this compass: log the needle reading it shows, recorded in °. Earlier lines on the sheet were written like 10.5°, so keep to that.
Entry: 72.5°
